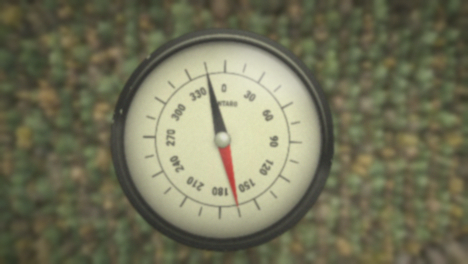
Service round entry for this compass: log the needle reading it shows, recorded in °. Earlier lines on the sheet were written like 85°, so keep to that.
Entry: 165°
